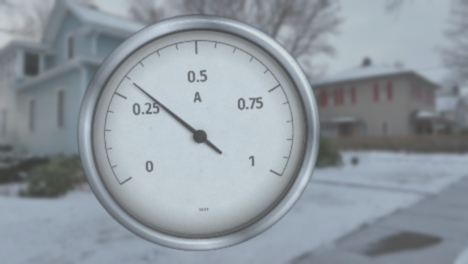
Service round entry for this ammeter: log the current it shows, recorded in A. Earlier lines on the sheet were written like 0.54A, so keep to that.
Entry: 0.3A
